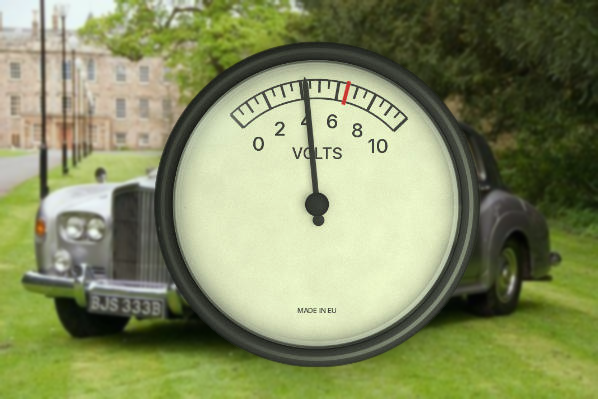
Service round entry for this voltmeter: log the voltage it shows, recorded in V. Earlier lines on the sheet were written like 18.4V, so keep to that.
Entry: 4.25V
